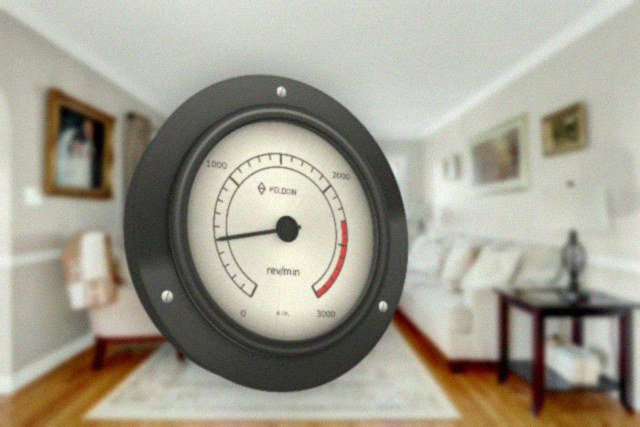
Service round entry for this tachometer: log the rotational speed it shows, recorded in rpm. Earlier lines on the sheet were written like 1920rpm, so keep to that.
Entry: 500rpm
